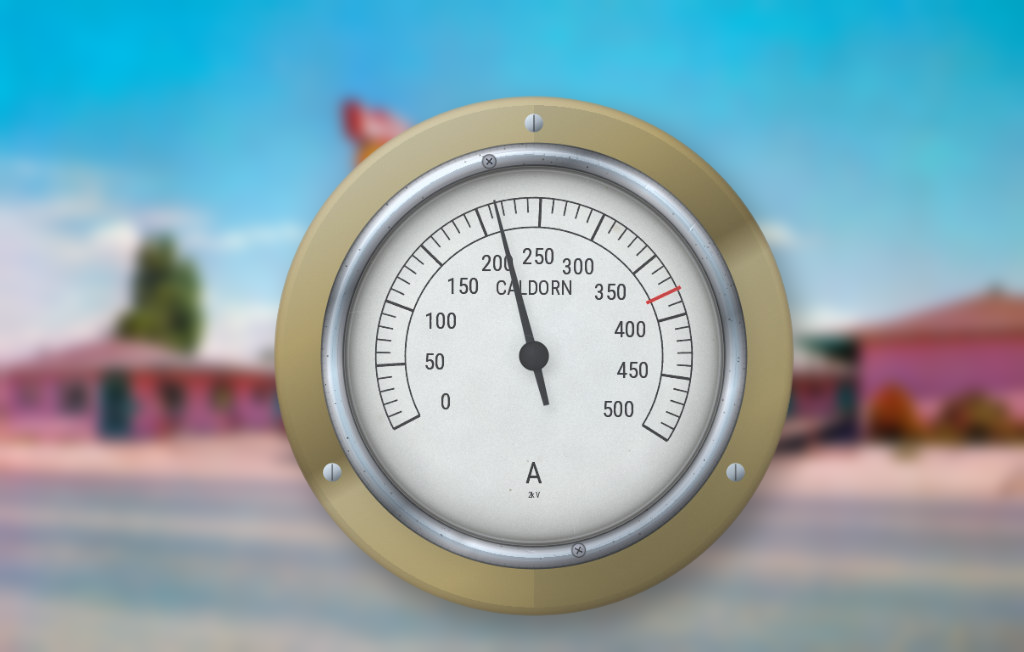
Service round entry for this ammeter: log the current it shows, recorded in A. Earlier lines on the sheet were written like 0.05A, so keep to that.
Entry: 215A
